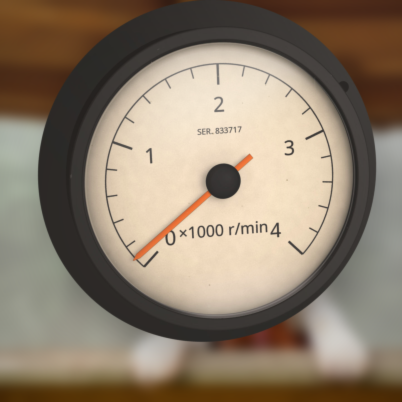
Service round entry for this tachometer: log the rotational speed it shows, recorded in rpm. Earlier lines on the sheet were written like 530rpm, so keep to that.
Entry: 100rpm
